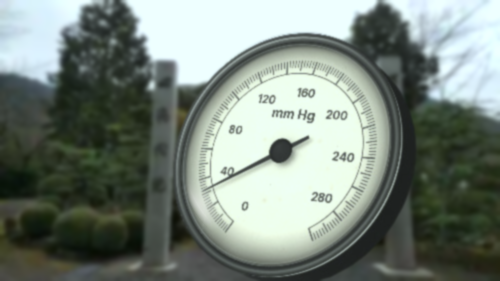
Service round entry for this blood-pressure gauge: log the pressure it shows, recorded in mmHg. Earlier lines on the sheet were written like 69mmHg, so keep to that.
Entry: 30mmHg
